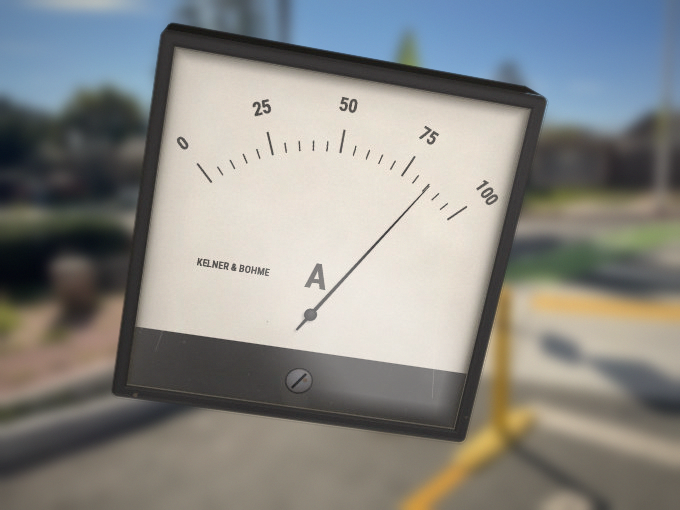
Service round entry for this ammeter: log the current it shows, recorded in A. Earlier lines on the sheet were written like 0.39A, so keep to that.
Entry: 85A
